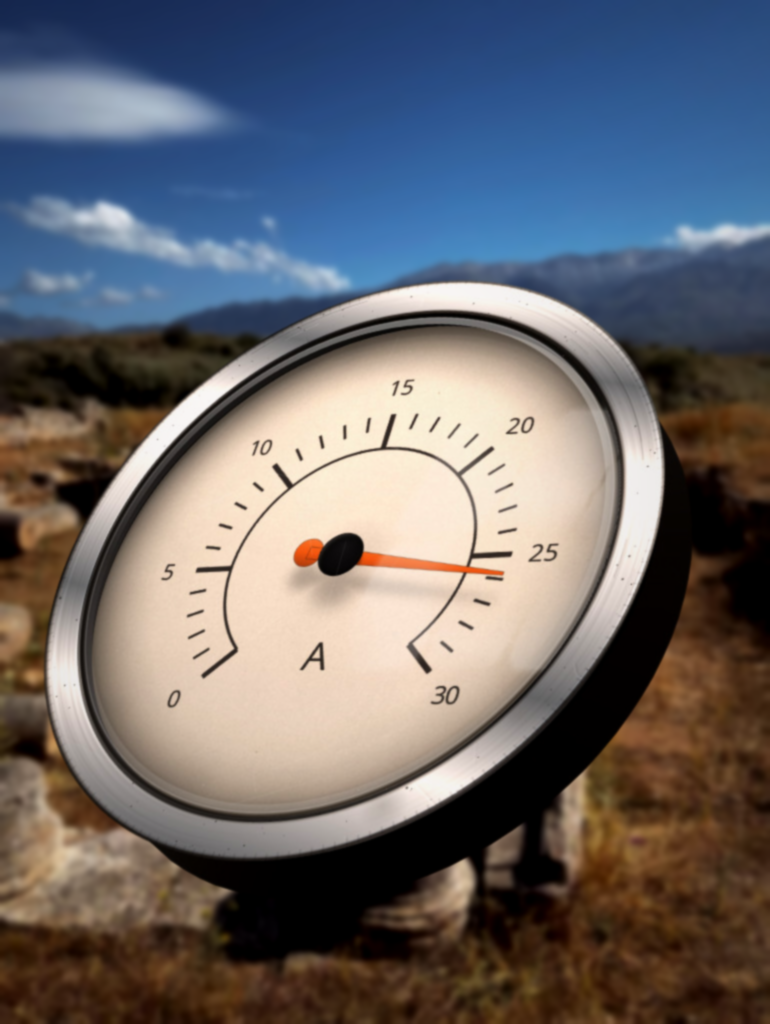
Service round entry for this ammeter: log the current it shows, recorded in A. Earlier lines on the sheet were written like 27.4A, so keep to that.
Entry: 26A
